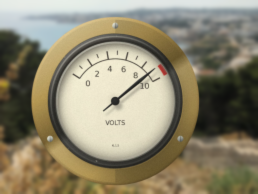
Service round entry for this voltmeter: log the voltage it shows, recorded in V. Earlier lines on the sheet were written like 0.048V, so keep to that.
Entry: 9V
